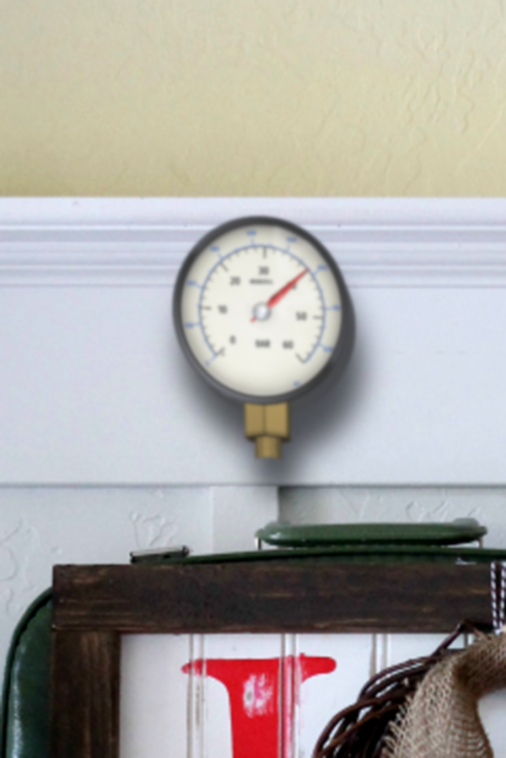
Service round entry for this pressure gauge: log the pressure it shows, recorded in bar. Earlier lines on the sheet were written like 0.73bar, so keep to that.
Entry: 40bar
